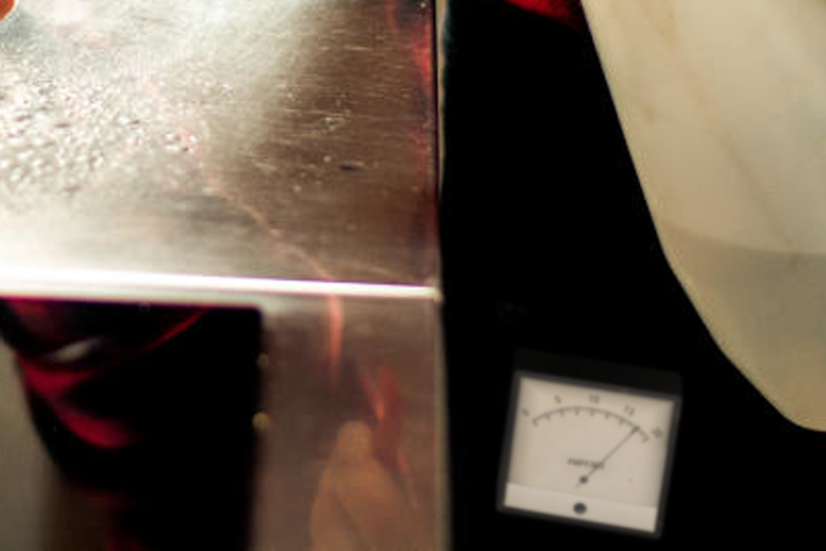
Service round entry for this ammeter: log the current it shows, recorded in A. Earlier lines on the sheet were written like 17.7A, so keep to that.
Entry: 17.5A
